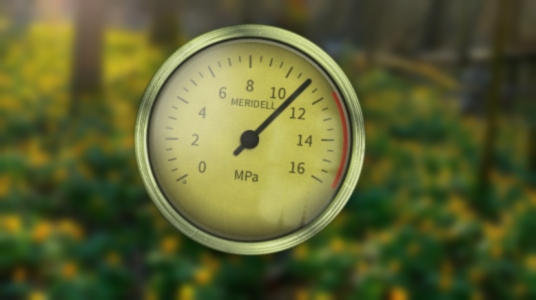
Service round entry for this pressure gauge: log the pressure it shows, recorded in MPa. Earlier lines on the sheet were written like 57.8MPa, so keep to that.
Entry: 11MPa
